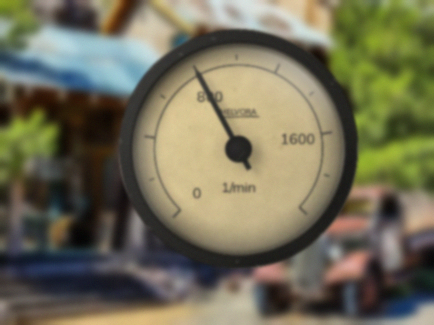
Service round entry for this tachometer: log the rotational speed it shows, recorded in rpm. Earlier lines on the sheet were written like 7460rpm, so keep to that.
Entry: 800rpm
